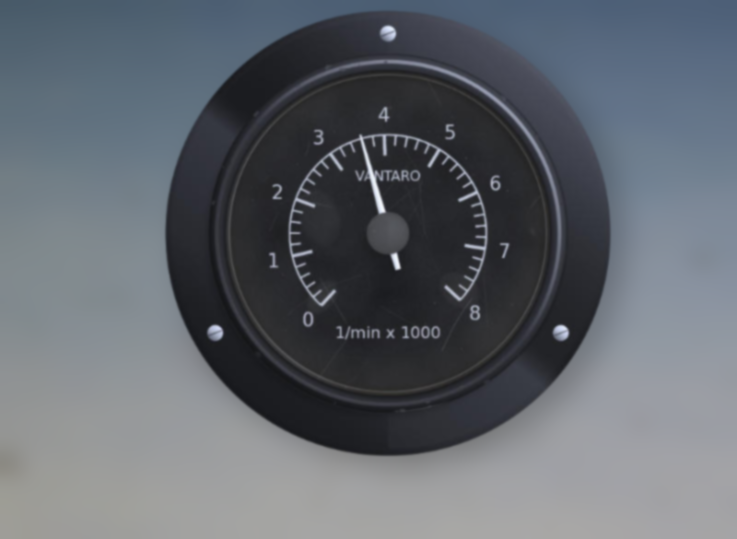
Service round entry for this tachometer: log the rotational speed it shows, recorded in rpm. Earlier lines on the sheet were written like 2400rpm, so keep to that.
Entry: 3600rpm
